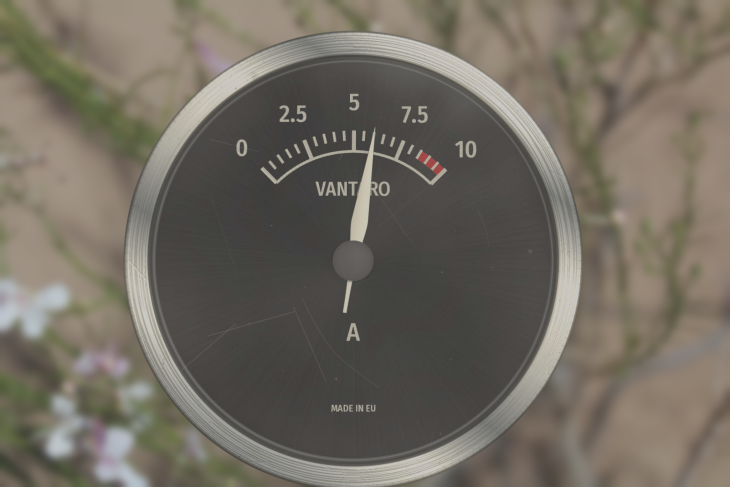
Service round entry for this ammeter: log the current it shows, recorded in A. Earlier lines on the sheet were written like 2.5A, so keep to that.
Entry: 6A
